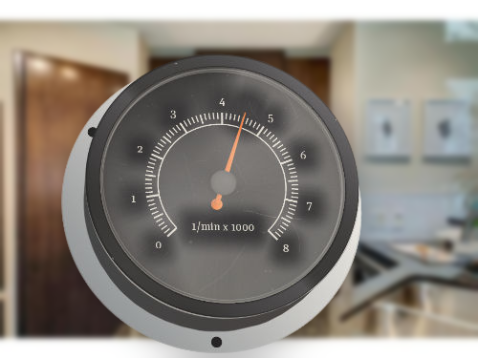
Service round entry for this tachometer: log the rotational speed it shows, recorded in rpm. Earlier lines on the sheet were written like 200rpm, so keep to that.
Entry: 4500rpm
